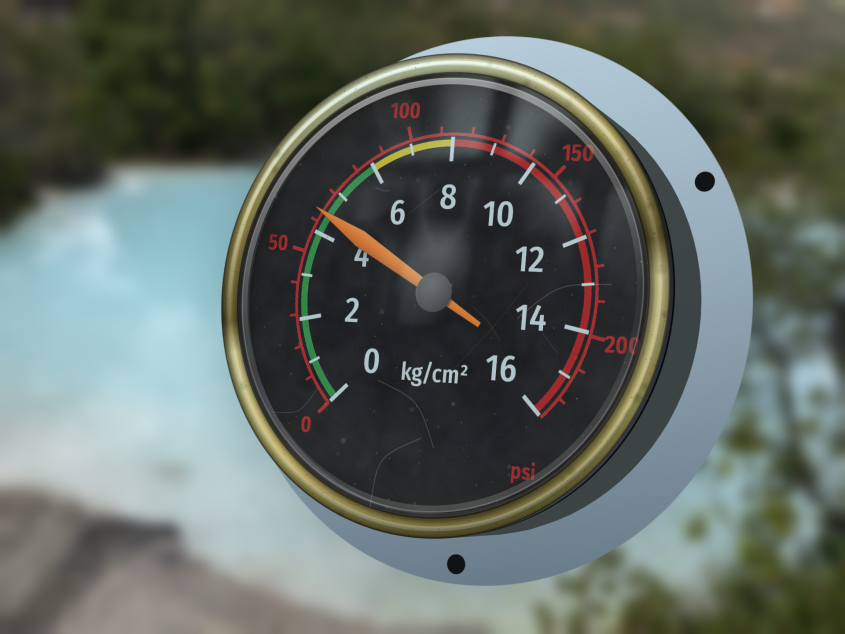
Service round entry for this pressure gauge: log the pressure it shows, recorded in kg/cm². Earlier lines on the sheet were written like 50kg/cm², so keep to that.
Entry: 4.5kg/cm²
